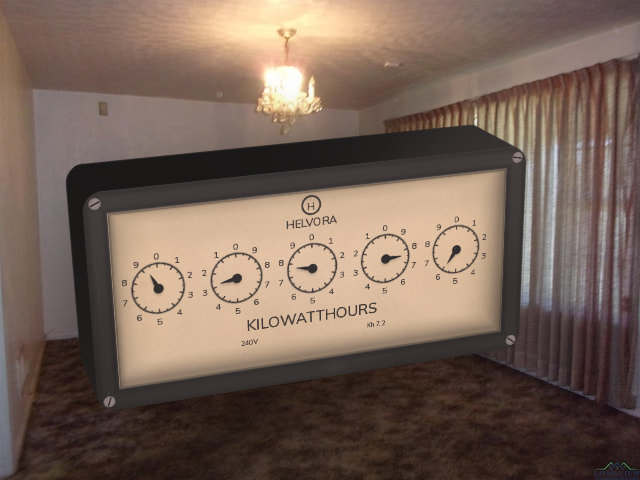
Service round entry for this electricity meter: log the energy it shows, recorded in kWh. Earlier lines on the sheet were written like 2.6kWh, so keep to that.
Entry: 92776kWh
